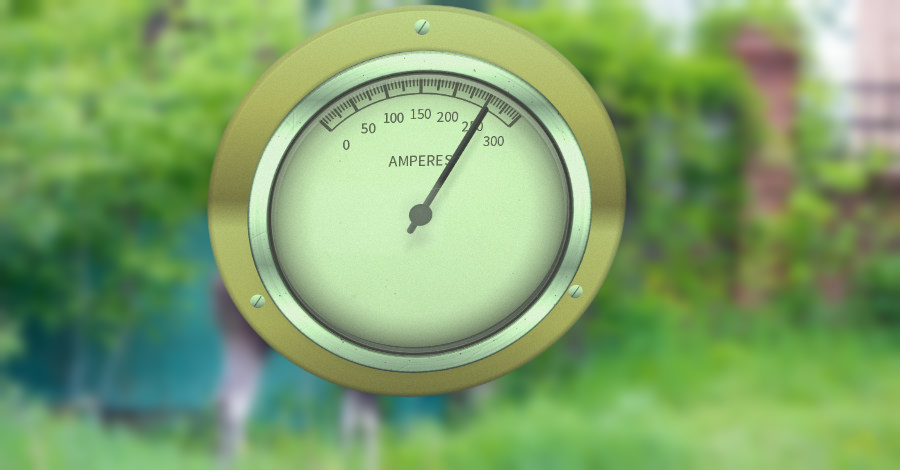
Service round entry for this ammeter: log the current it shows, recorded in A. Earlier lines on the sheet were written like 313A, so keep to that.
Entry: 250A
